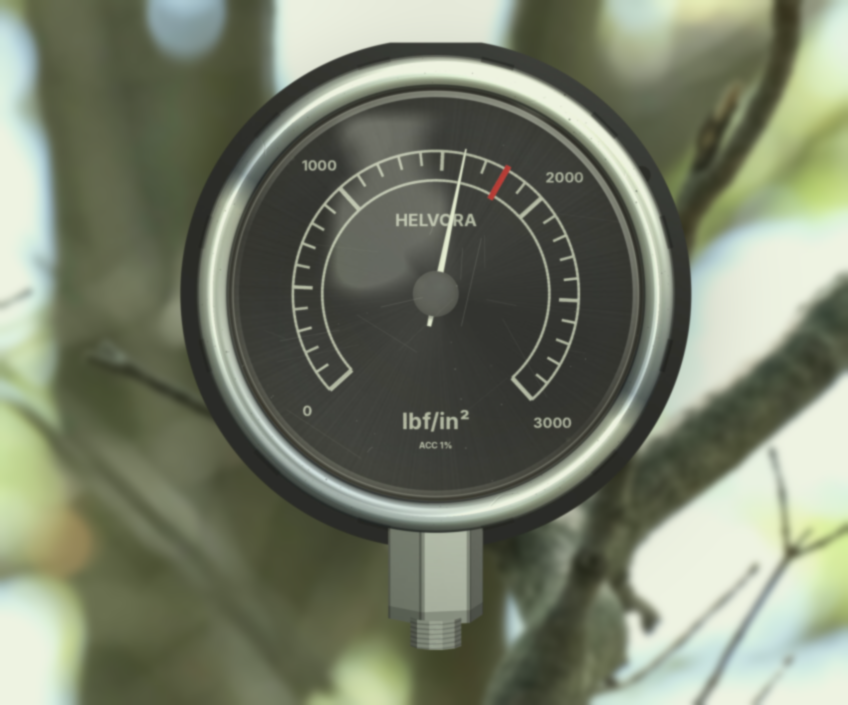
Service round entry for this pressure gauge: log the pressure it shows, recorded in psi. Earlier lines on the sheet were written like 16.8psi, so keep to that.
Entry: 1600psi
